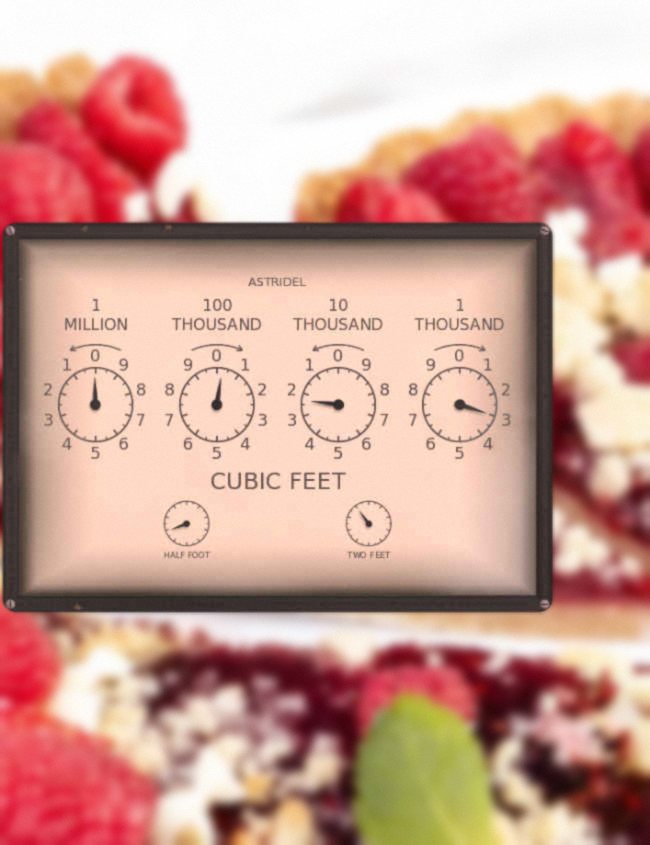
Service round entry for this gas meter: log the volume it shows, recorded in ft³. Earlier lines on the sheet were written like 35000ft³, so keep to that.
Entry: 2300ft³
